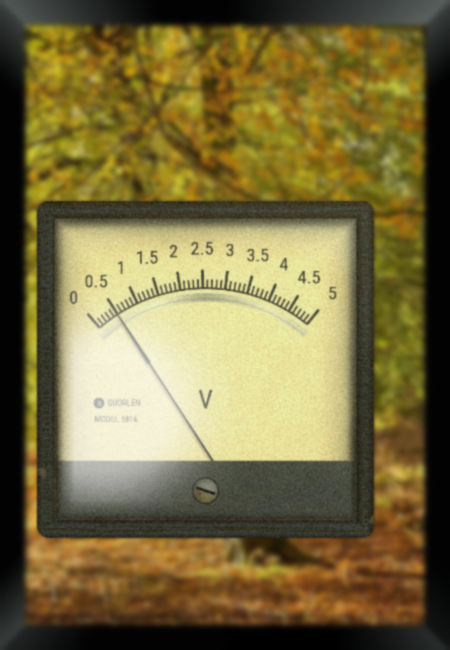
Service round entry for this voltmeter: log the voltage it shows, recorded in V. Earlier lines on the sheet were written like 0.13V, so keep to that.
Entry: 0.5V
